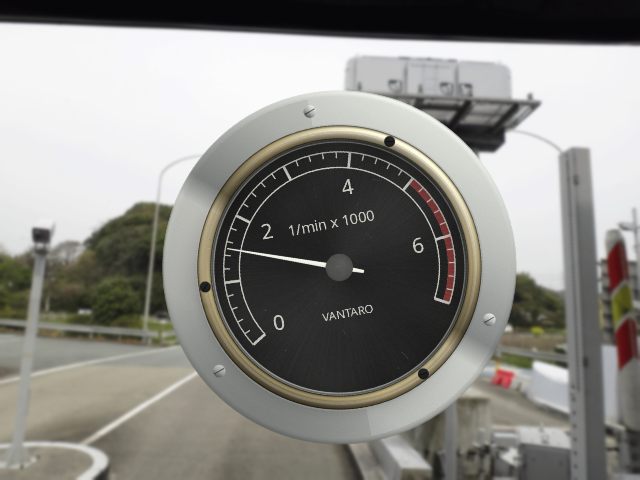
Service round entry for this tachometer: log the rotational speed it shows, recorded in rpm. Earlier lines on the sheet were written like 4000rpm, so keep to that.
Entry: 1500rpm
